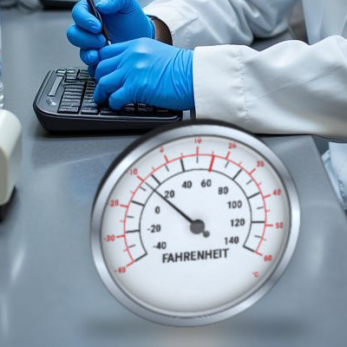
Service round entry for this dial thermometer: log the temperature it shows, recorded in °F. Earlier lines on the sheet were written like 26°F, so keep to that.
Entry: 15°F
